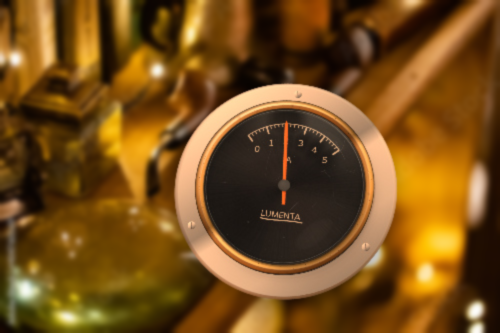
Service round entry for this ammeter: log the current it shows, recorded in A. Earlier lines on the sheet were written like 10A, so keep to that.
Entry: 2A
